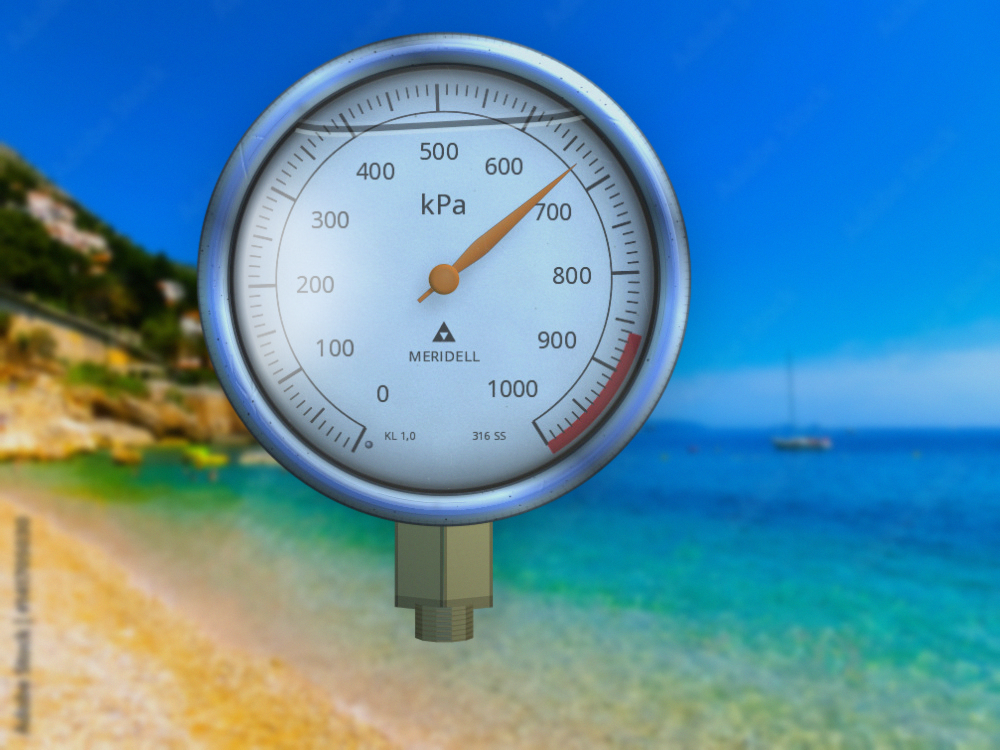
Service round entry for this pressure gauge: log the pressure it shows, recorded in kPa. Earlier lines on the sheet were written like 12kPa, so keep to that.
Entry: 670kPa
